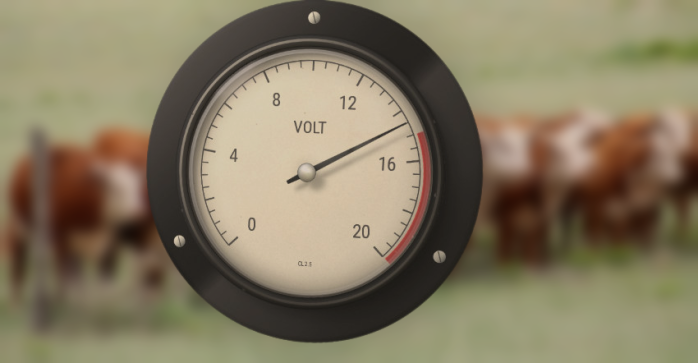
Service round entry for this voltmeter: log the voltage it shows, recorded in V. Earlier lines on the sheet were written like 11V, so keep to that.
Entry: 14.5V
